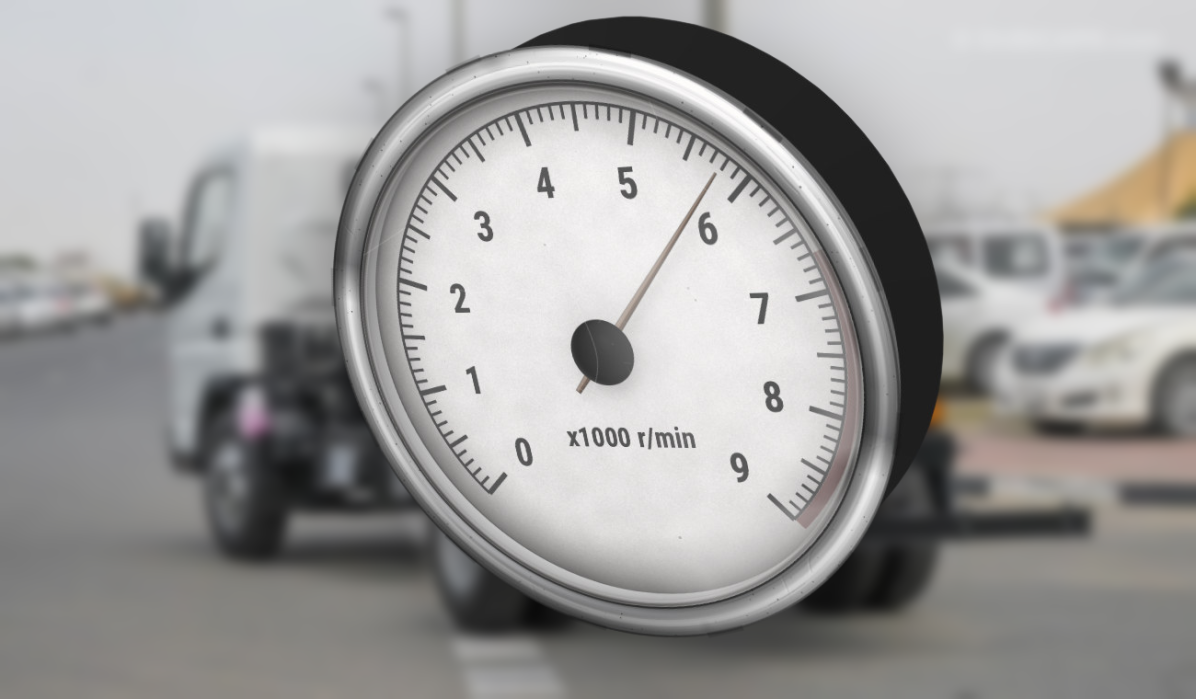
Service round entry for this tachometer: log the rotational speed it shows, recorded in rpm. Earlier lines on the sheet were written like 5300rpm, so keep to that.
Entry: 5800rpm
